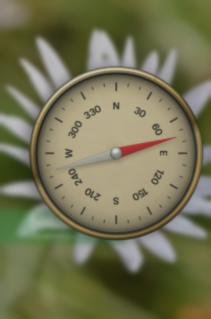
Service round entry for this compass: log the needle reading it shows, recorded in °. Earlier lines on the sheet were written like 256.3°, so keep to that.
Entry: 75°
